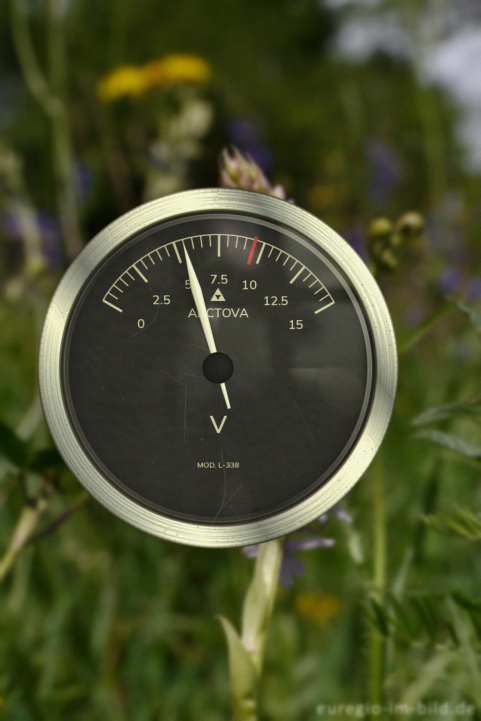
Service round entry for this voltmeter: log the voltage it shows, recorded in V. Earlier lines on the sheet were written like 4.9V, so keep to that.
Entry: 5.5V
